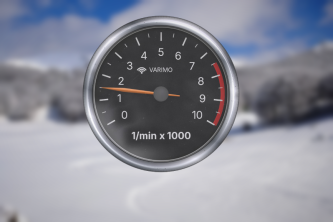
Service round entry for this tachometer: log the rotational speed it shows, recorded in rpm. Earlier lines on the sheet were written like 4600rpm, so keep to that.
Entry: 1500rpm
